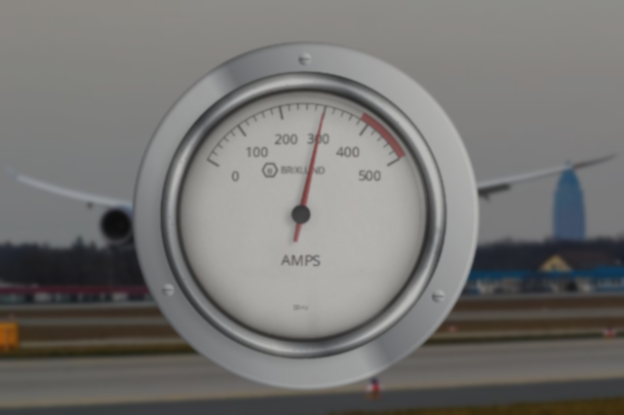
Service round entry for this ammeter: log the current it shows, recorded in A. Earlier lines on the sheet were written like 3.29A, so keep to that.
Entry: 300A
